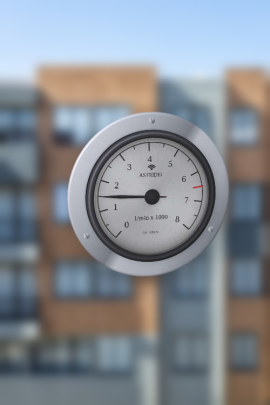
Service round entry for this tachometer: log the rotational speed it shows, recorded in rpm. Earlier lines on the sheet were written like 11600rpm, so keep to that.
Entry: 1500rpm
